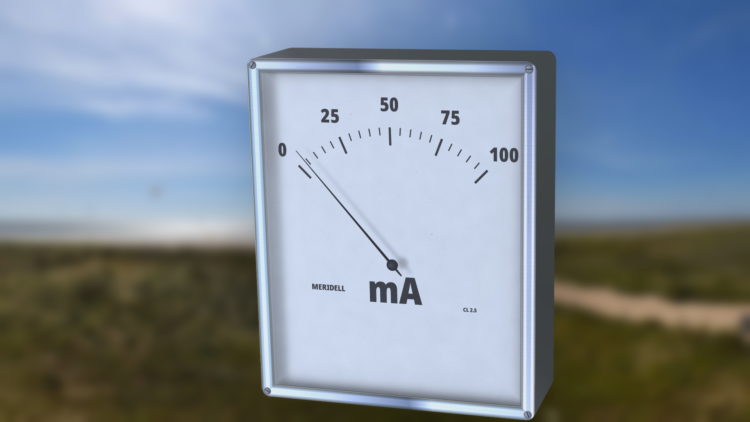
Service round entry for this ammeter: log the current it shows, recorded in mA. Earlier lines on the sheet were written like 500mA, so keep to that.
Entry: 5mA
